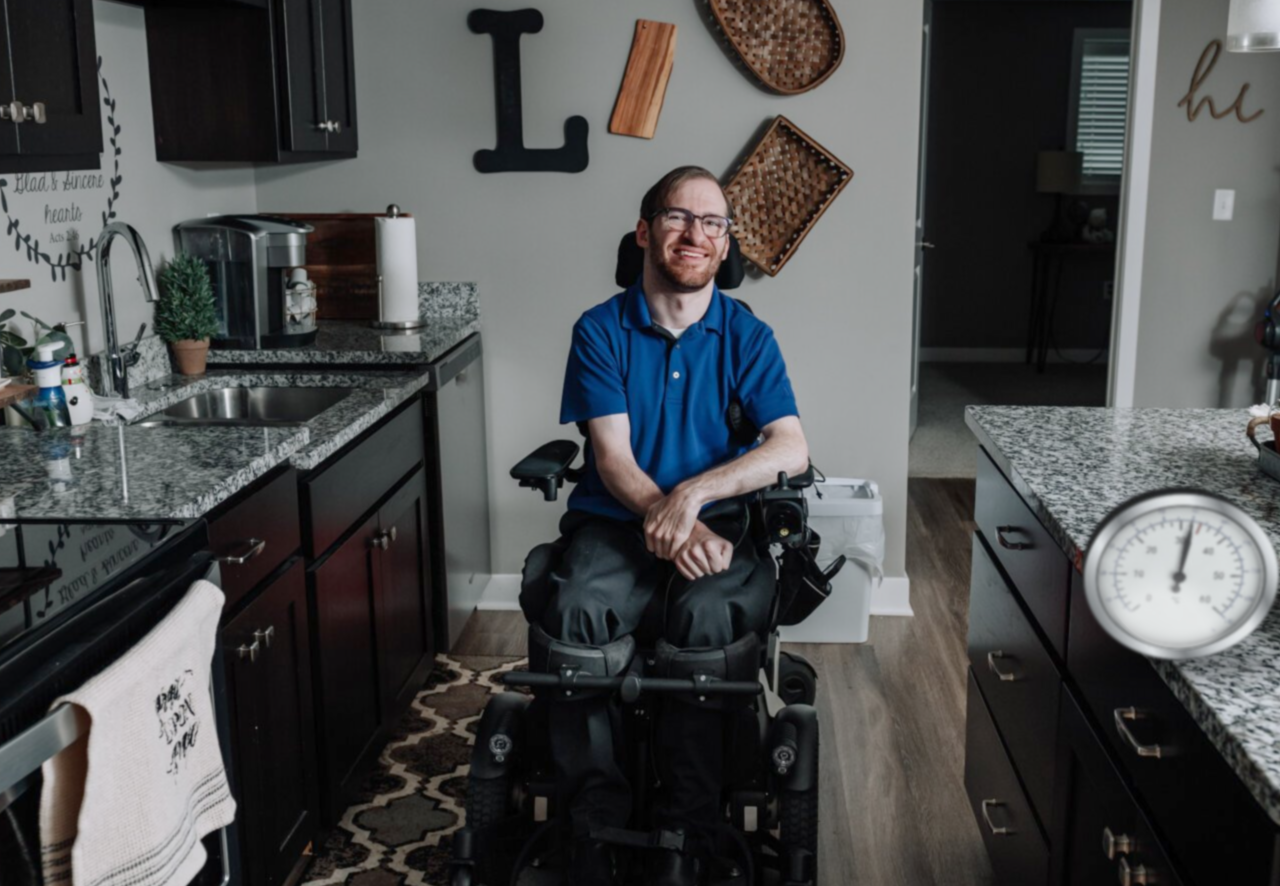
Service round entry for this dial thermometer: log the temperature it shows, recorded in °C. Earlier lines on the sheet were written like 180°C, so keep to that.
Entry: 32°C
